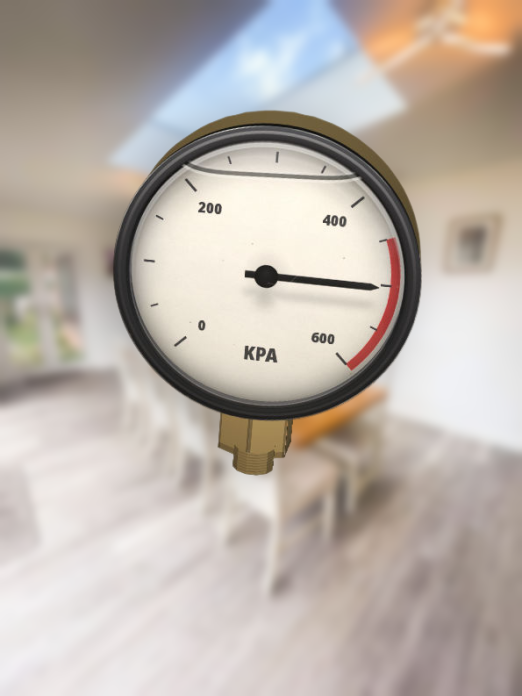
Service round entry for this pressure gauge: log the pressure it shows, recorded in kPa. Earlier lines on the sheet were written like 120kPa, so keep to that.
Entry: 500kPa
